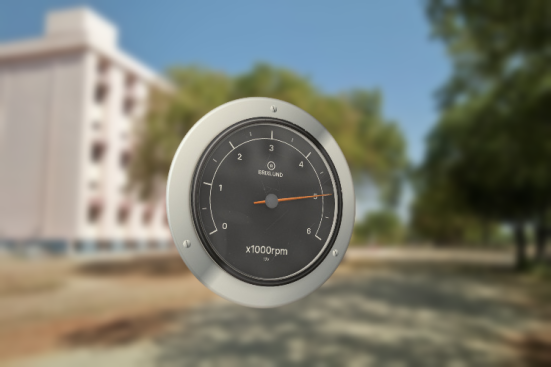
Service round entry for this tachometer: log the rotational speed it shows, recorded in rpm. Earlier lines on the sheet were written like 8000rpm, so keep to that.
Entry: 5000rpm
